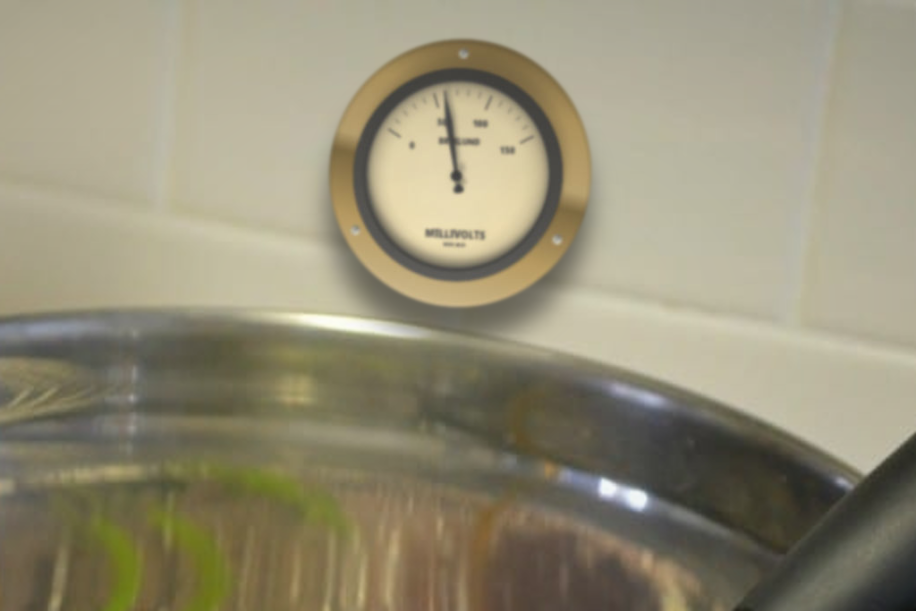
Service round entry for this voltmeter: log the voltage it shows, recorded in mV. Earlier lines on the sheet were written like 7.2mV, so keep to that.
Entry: 60mV
